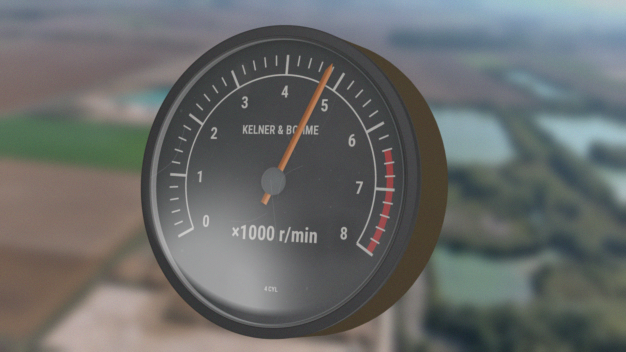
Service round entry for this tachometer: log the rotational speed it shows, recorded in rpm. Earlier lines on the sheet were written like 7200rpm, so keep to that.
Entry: 4800rpm
